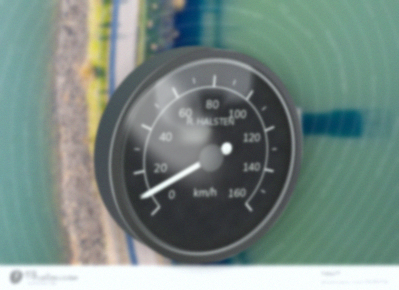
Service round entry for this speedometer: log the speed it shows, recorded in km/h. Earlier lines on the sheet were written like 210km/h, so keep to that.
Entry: 10km/h
